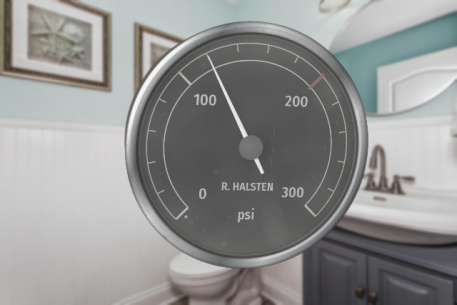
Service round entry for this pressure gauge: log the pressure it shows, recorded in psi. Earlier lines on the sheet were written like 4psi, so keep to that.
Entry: 120psi
